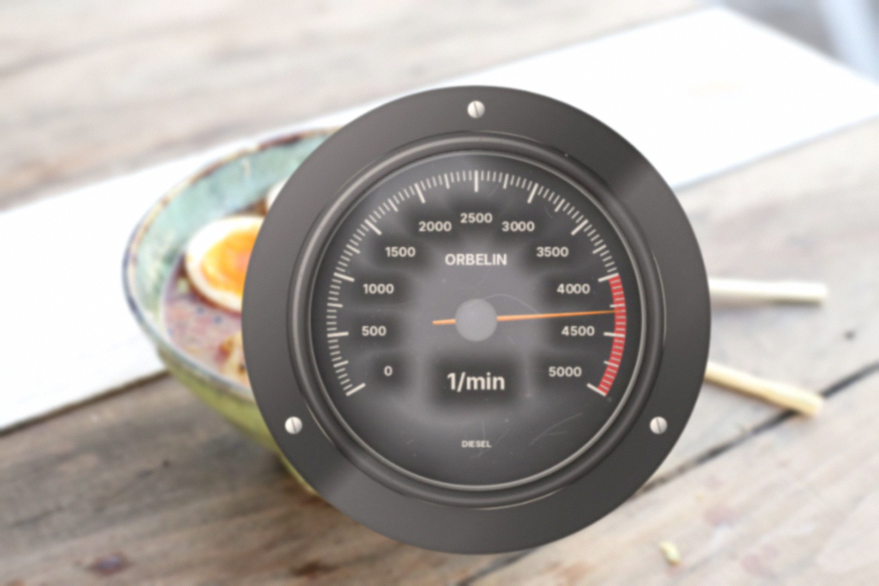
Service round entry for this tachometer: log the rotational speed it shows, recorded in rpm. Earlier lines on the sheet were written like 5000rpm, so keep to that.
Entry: 4300rpm
